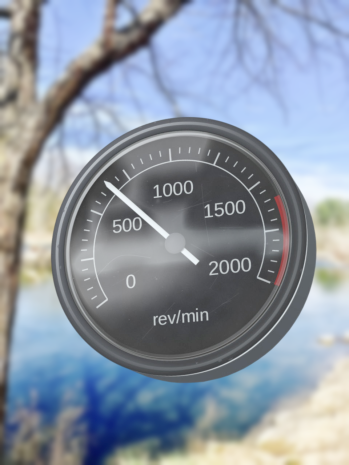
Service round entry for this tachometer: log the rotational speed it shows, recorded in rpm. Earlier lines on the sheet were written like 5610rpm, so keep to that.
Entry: 650rpm
